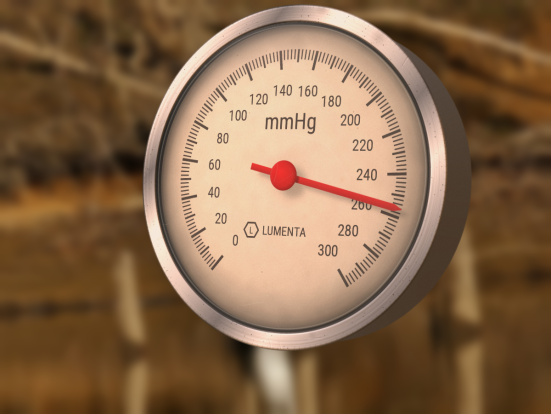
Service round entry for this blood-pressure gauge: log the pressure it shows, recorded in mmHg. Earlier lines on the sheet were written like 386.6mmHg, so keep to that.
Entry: 256mmHg
